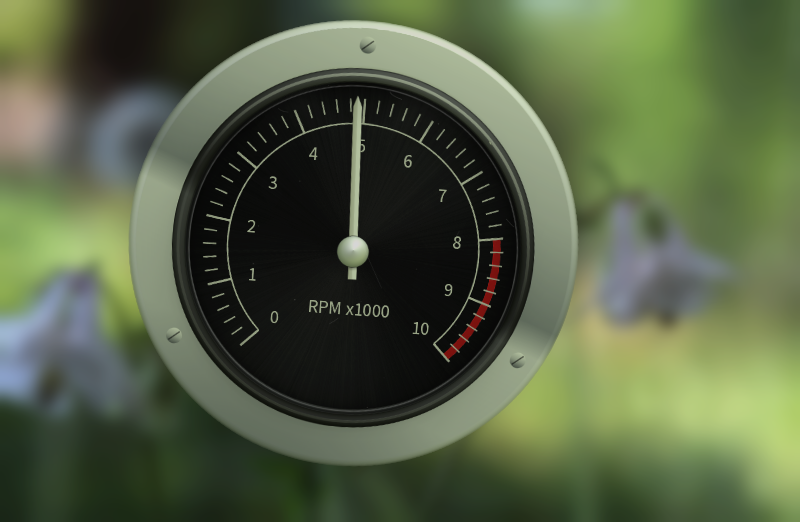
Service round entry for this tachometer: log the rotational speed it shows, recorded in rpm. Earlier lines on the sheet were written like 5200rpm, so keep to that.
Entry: 4900rpm
